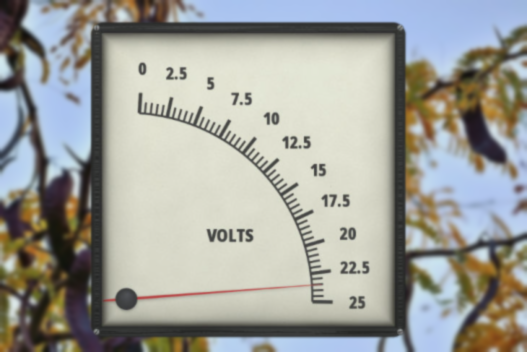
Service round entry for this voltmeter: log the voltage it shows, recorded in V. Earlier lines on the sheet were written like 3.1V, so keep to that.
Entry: 23.5V
